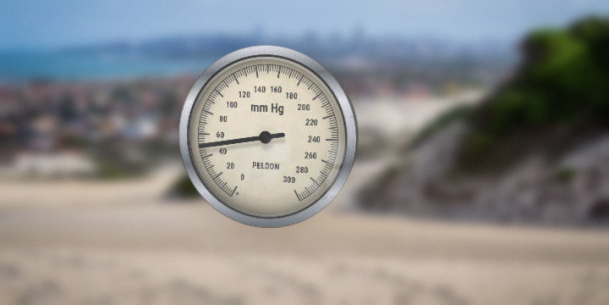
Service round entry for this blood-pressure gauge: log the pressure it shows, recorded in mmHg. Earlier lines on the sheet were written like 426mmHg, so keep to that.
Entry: 50mmHg
